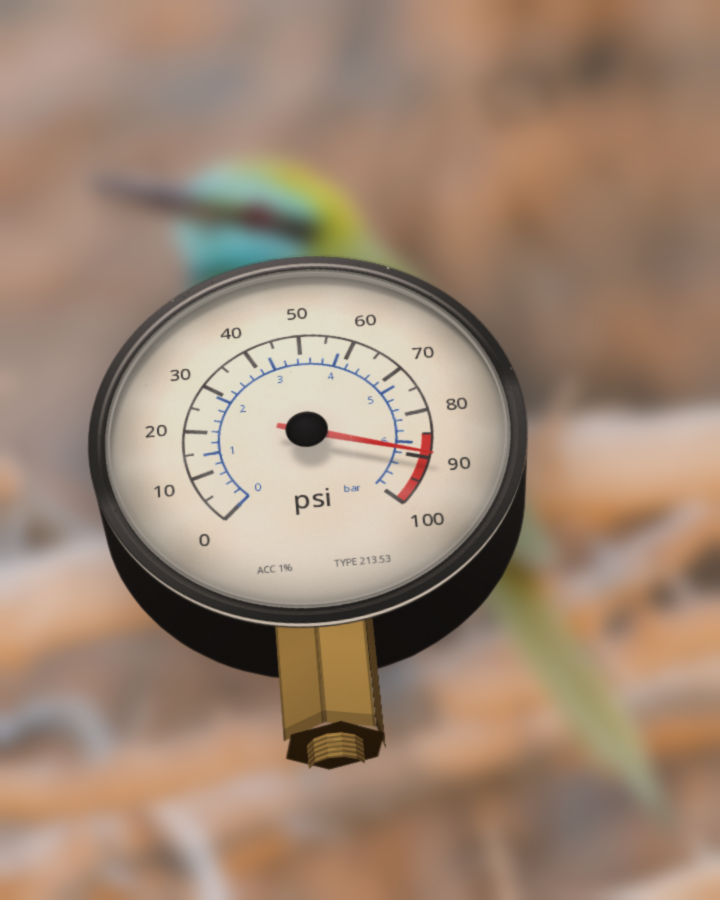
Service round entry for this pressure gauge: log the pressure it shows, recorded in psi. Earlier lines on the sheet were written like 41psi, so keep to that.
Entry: 90psi
